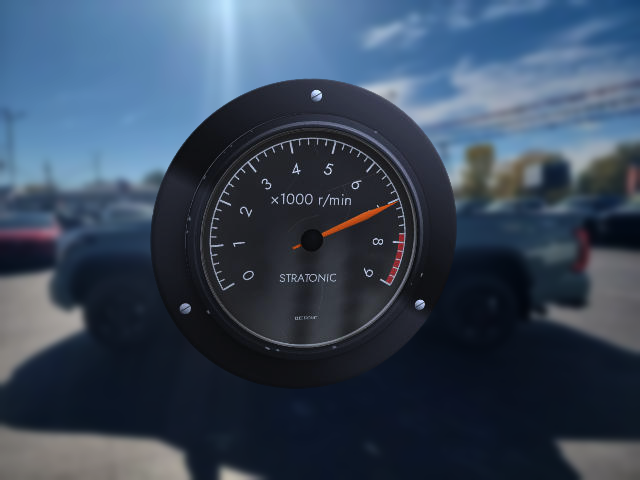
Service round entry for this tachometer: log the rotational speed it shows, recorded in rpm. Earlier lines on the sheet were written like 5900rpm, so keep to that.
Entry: 7000rpm
